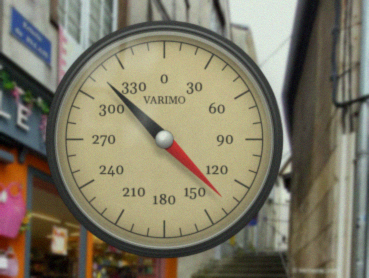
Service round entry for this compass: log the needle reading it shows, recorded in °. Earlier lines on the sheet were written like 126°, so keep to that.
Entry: 135°
